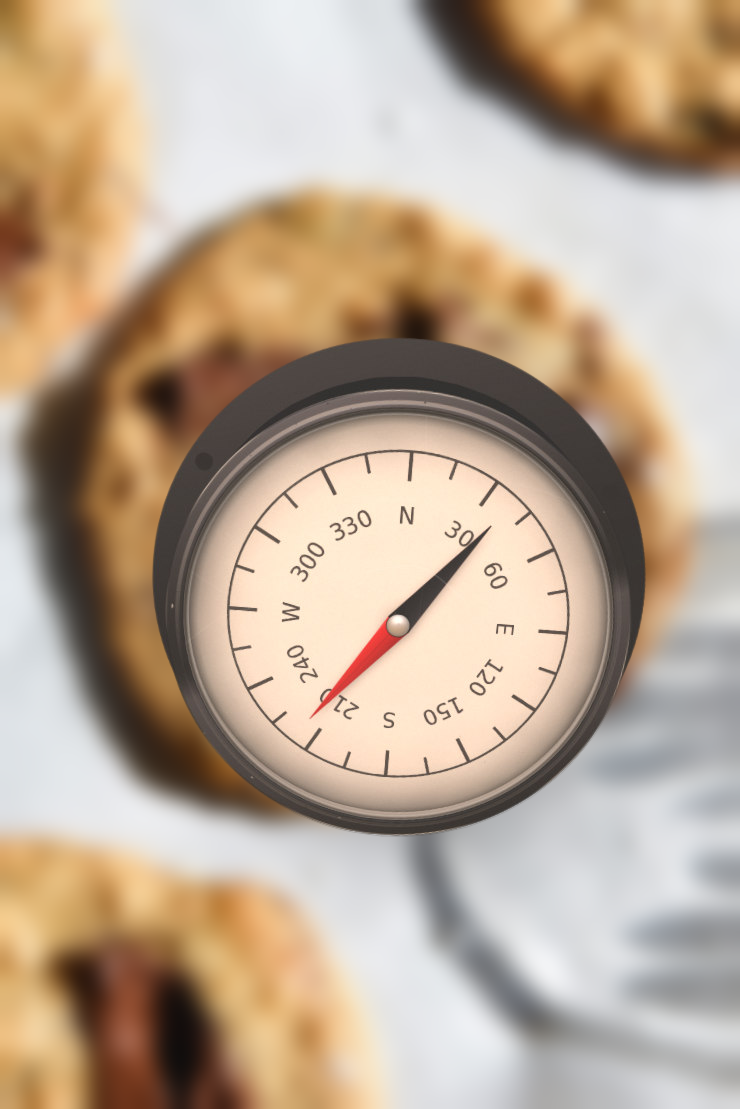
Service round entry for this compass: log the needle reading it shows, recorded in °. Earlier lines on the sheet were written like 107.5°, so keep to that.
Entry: 217.5°
